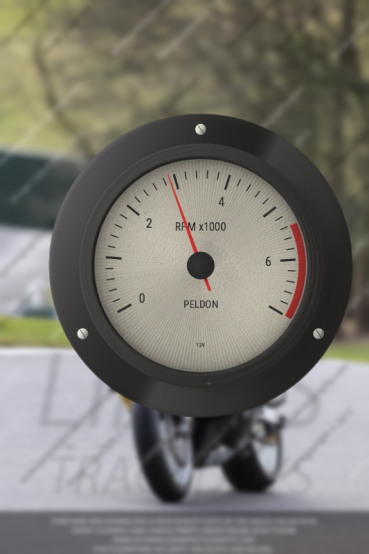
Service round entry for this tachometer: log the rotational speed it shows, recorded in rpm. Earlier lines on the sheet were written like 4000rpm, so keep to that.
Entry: 2900rpm
